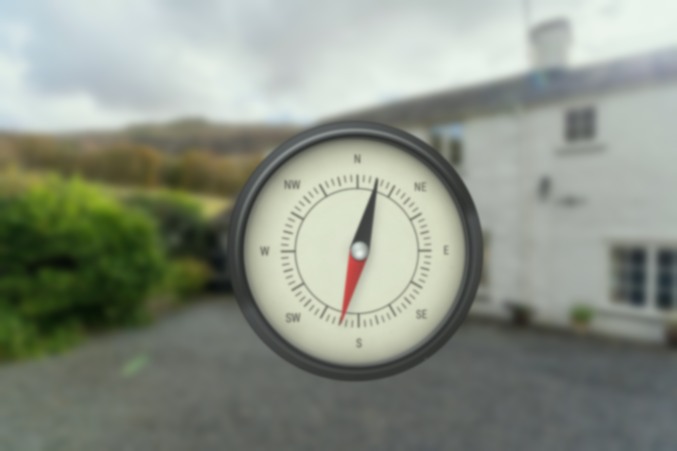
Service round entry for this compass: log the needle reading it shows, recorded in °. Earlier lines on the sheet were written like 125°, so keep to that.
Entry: 195°
